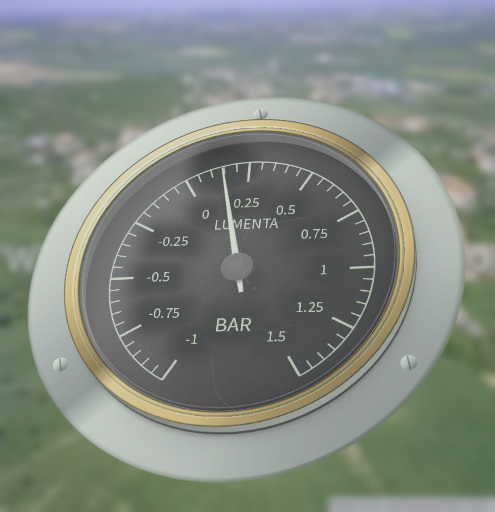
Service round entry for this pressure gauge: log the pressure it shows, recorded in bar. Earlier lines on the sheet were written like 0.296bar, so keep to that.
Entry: 0.15bar
